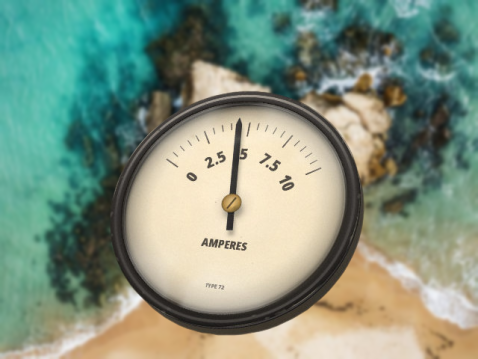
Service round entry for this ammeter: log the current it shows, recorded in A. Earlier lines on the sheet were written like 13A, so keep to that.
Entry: 4.5A
